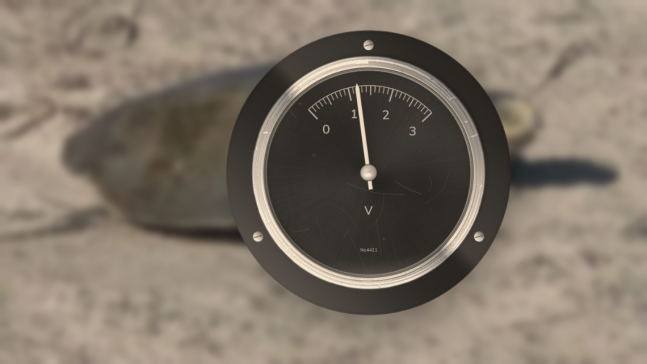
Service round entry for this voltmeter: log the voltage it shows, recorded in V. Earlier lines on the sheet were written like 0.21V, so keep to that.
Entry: 1.2V
